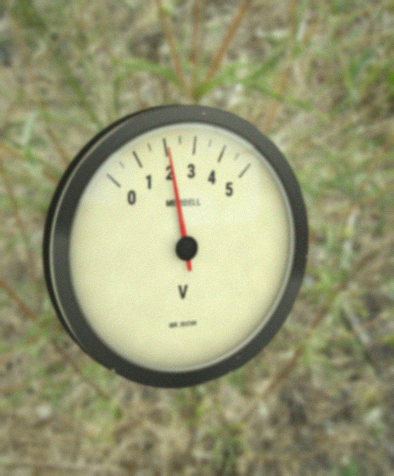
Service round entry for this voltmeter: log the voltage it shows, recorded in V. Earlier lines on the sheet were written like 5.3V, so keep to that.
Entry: 2V
